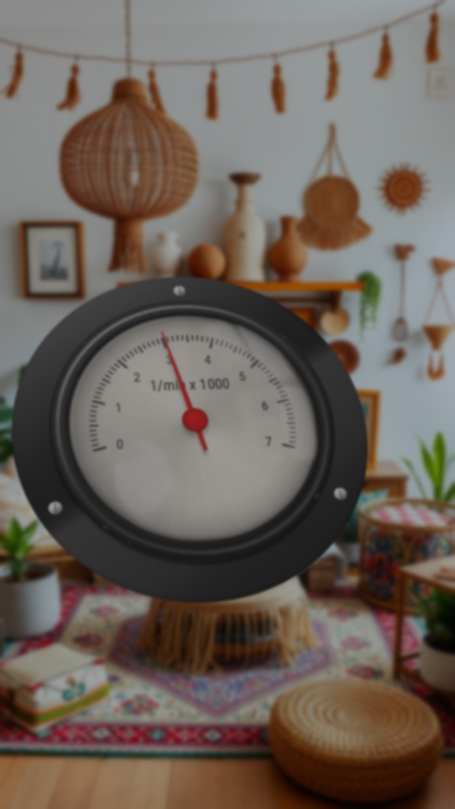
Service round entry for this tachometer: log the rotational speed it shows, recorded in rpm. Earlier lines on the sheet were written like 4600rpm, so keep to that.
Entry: 3000rpm
